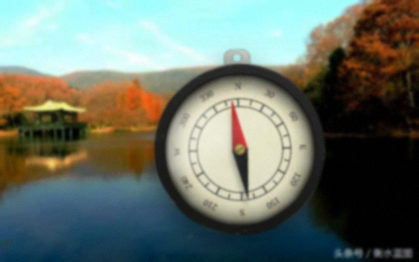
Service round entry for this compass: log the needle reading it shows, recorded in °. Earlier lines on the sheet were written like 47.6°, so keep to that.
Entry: 352.5°
